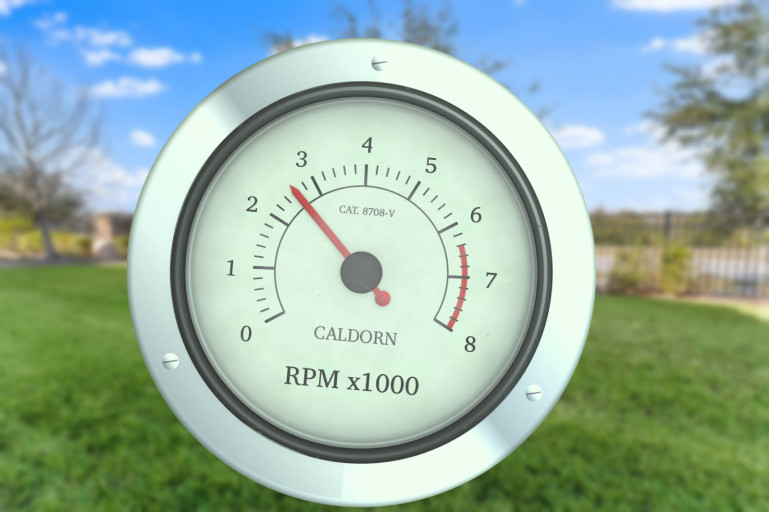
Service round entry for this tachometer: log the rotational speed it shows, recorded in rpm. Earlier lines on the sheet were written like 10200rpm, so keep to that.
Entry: 2600rpm
